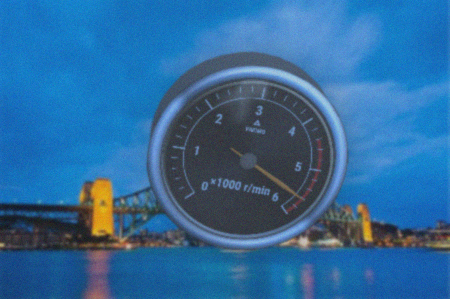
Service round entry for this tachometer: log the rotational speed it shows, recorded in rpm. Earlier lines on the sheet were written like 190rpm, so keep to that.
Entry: 5600rpm
